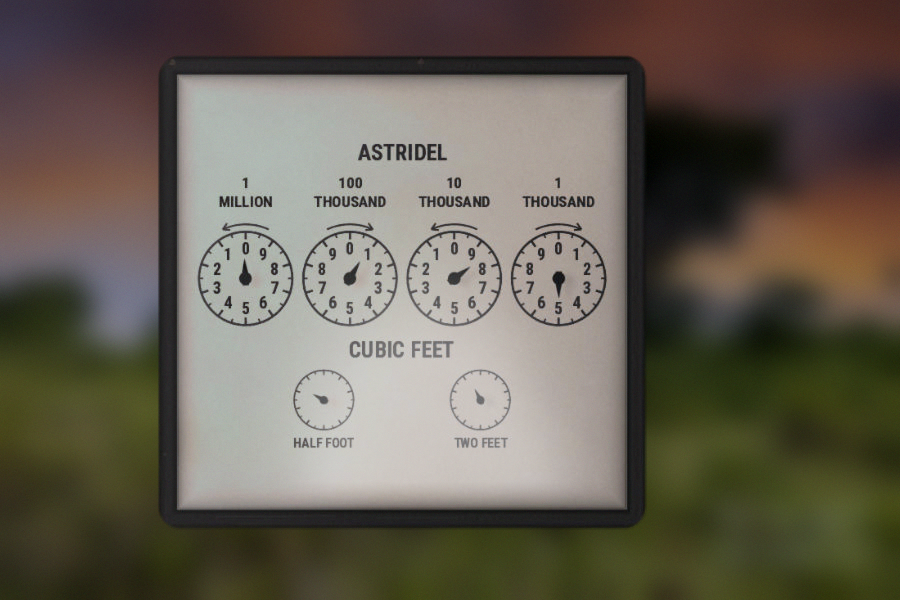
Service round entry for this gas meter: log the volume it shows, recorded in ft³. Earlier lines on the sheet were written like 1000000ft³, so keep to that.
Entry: 8500ft³
